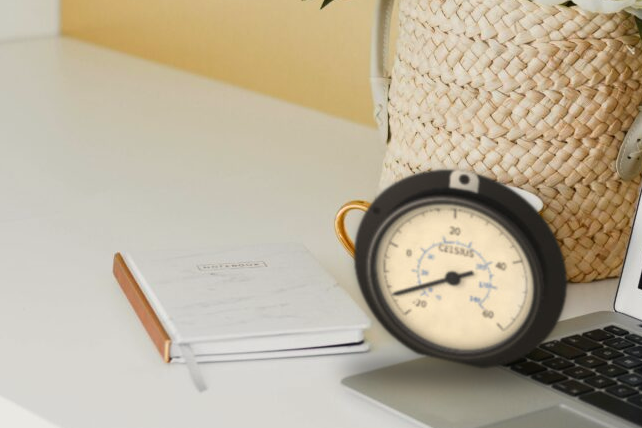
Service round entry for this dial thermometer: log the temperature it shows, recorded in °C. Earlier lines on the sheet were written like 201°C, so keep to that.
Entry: -14°C
